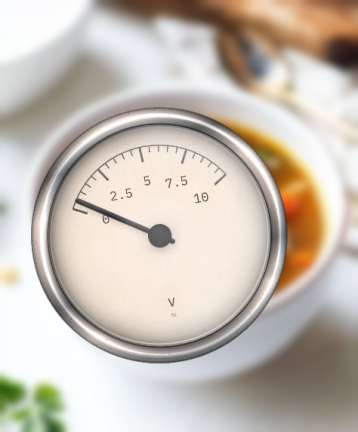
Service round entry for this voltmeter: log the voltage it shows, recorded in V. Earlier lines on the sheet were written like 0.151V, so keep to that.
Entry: 0.5V
